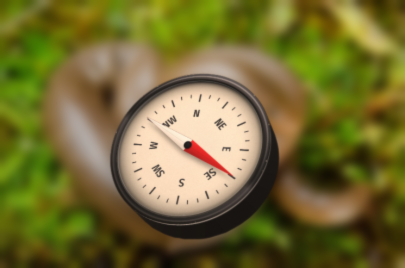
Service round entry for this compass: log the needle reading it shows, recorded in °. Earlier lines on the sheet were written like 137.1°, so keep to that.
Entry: 120°
